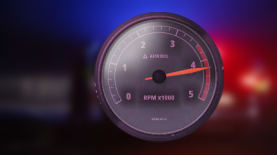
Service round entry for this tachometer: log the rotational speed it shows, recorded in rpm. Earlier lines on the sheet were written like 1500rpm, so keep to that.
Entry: 4200rpm
